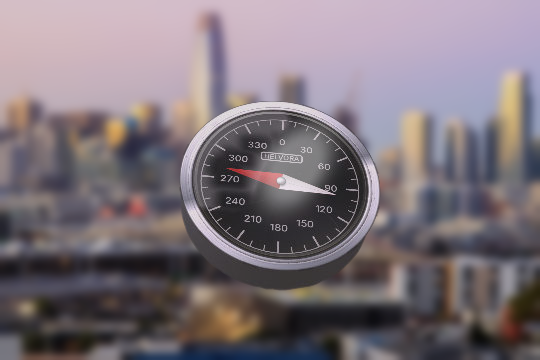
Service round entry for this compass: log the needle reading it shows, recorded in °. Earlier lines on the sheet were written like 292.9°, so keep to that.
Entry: 280°
